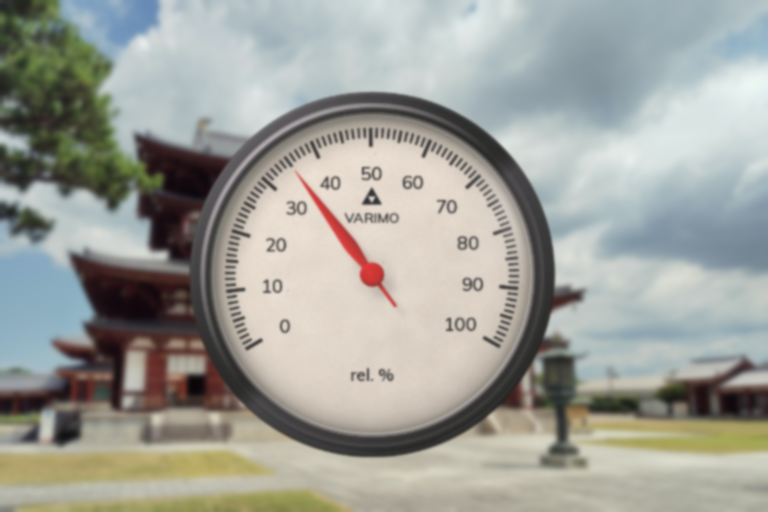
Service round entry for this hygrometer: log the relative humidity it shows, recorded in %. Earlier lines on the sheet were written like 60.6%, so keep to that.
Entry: 35%
